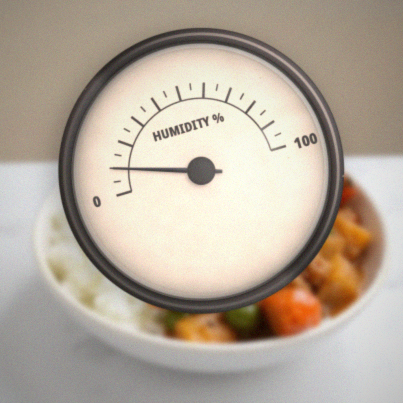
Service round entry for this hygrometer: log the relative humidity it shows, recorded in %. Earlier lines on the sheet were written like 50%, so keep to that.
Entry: 10%
